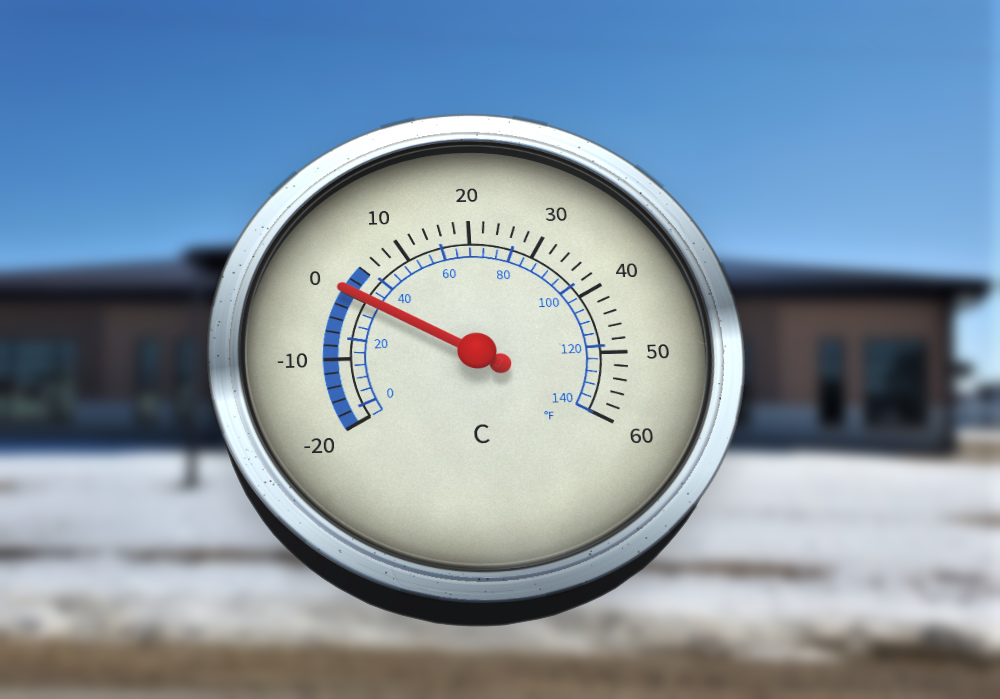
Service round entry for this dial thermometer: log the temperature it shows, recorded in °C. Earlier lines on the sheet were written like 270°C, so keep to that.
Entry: 0°C
